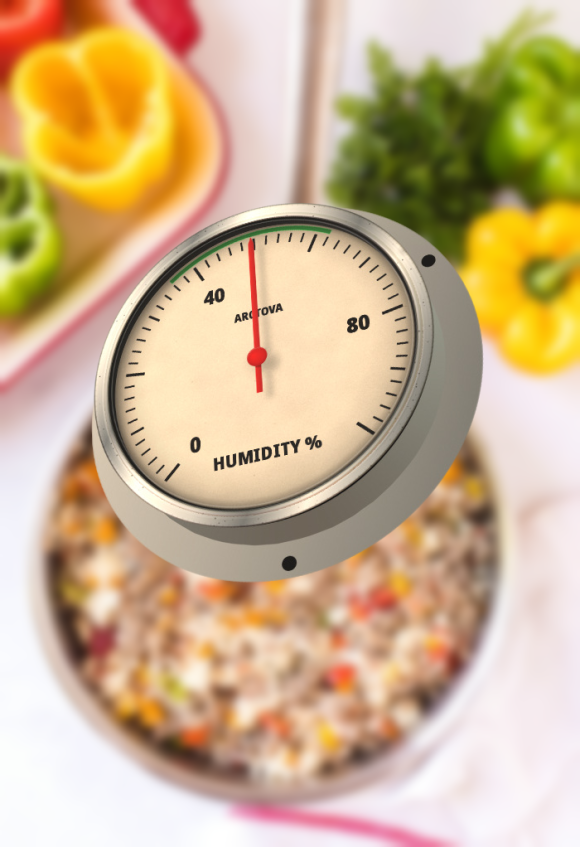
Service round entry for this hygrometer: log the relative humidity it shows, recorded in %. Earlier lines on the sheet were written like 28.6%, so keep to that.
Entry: 50%
